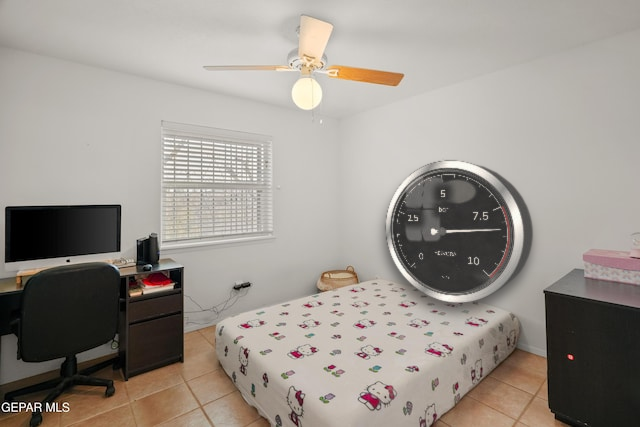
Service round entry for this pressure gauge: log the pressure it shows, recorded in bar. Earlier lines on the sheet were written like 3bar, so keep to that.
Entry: 8.25bar
